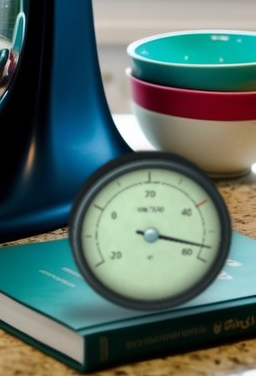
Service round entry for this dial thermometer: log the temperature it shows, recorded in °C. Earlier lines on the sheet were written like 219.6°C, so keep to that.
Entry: 55°C
